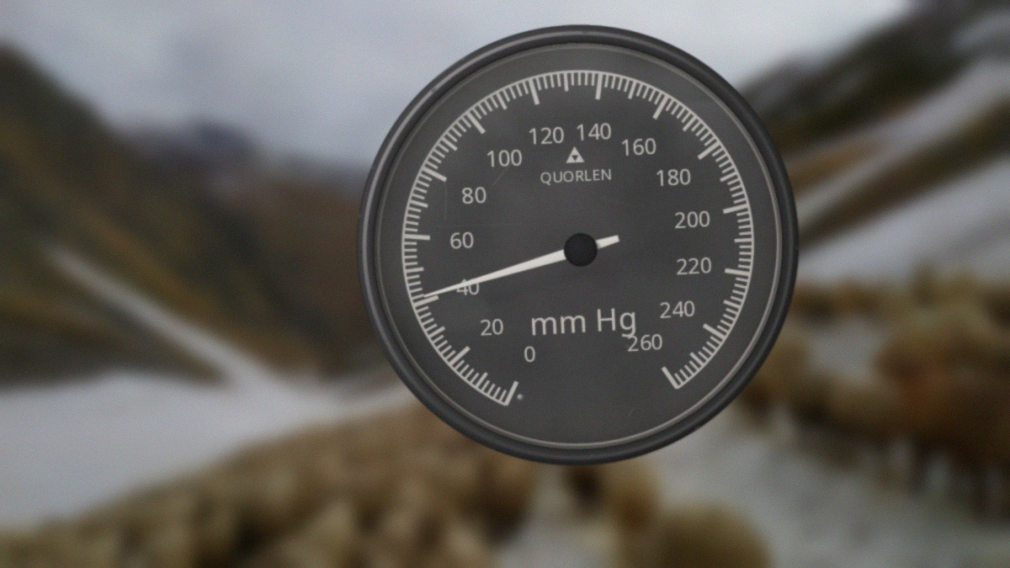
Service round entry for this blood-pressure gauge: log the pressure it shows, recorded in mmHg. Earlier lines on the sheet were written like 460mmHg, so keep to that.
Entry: 42mmHg
